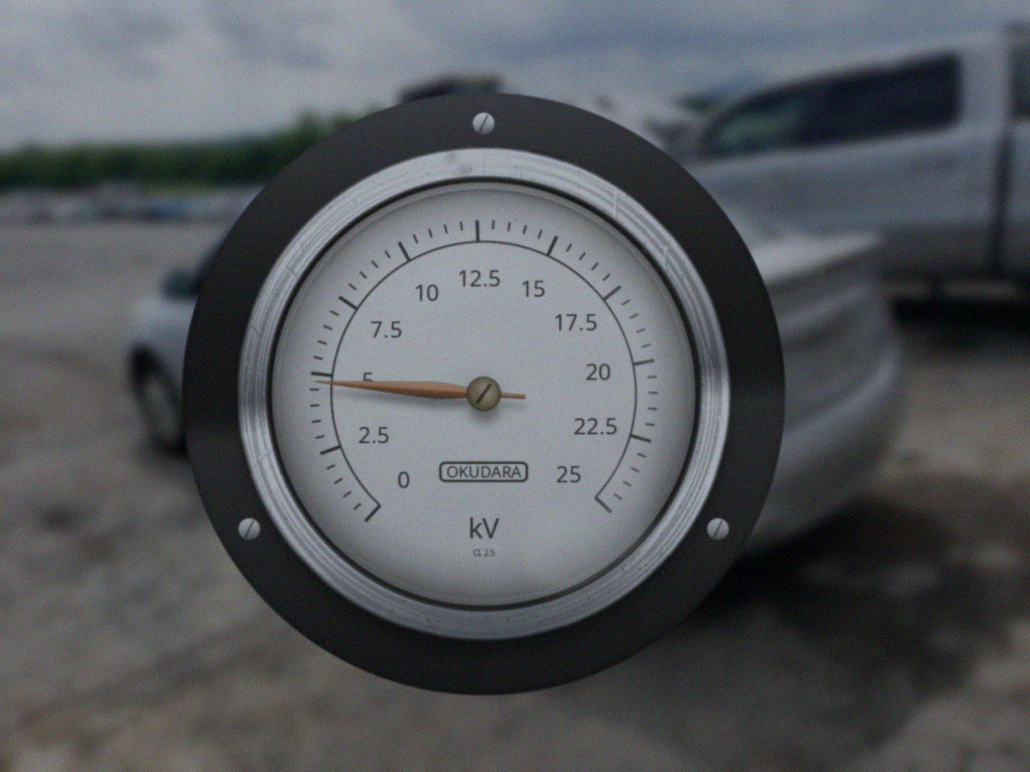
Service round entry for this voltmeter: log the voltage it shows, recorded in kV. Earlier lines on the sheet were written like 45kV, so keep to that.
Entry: 4.75kV
